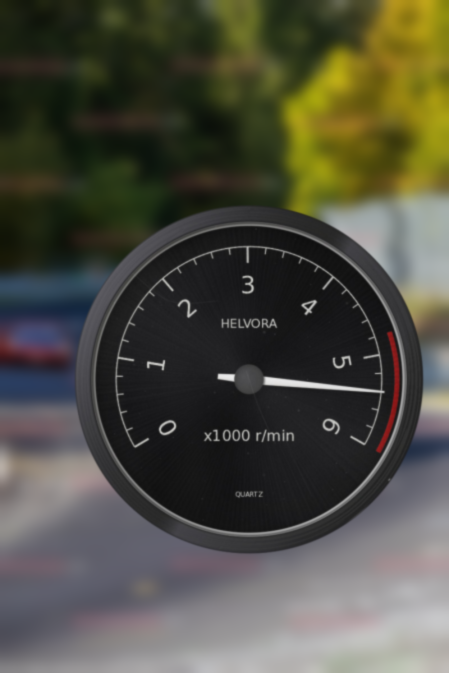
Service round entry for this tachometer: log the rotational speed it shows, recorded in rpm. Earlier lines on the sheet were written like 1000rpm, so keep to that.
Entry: 5400rpm
